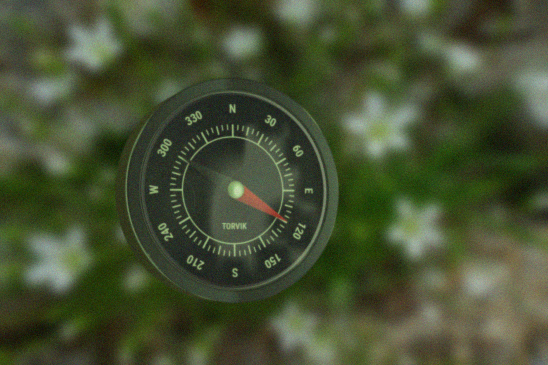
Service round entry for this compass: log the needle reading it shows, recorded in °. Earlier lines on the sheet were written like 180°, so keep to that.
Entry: 120°
